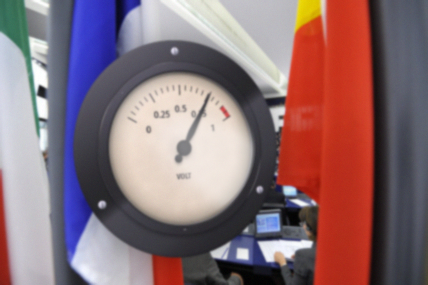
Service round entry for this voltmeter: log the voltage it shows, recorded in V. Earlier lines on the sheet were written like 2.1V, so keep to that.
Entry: 0.75V
